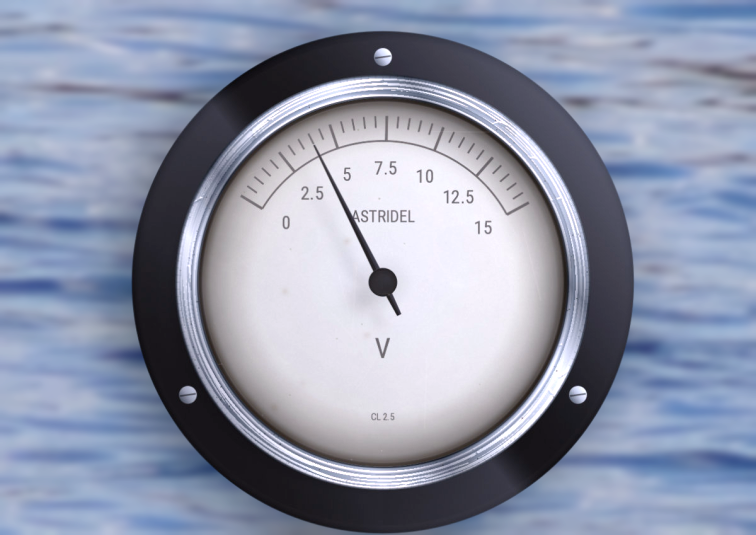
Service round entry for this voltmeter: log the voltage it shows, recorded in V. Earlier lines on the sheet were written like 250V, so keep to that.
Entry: 4V
